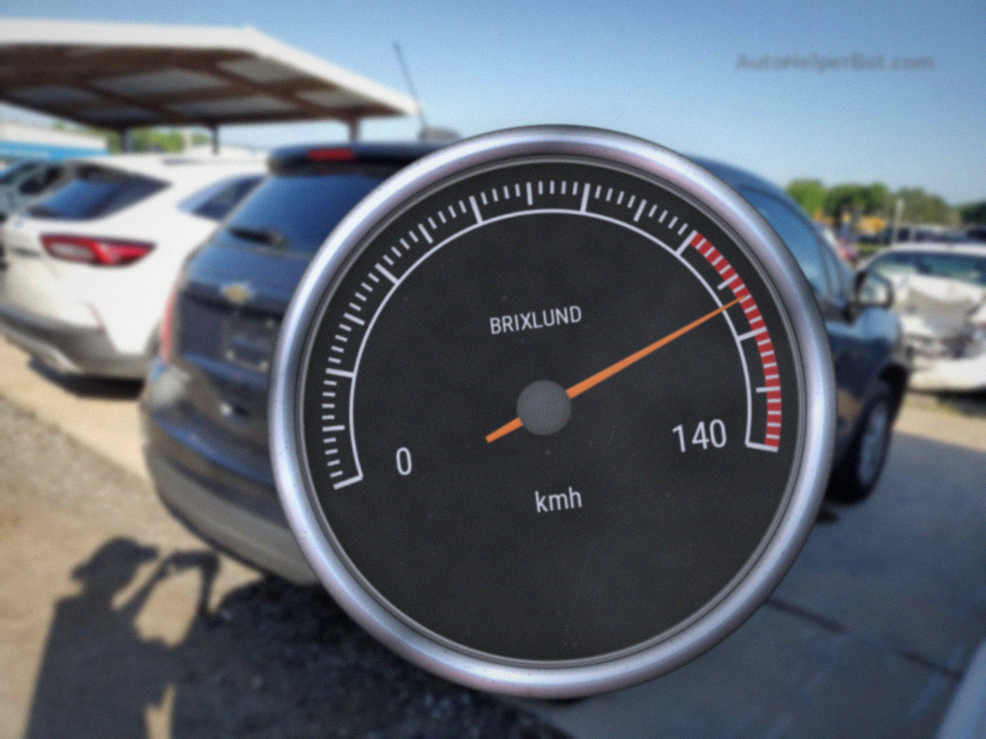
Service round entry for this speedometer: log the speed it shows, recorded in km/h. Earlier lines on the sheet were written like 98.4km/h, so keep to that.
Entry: 114km/h
